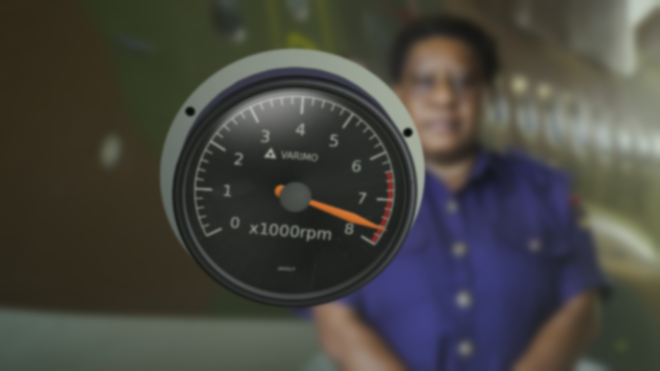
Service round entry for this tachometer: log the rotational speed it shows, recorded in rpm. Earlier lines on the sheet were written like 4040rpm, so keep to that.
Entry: 7600rpm
